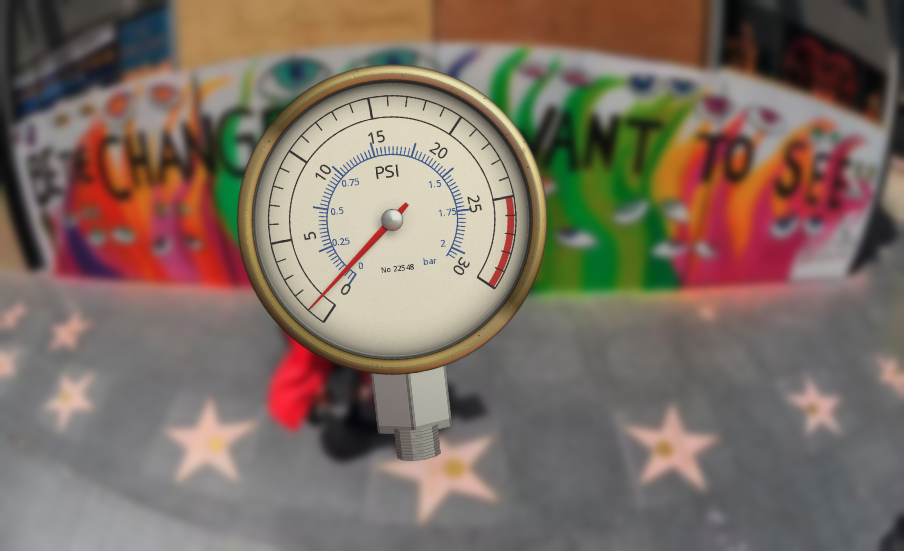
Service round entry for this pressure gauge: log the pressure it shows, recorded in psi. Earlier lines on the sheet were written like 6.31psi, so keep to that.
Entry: 1psi
